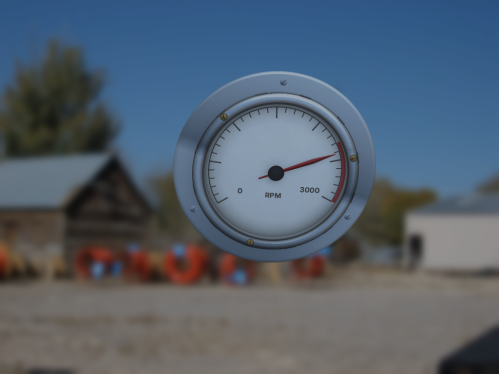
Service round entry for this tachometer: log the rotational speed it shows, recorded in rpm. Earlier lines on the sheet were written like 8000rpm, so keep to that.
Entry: 2400rpm
